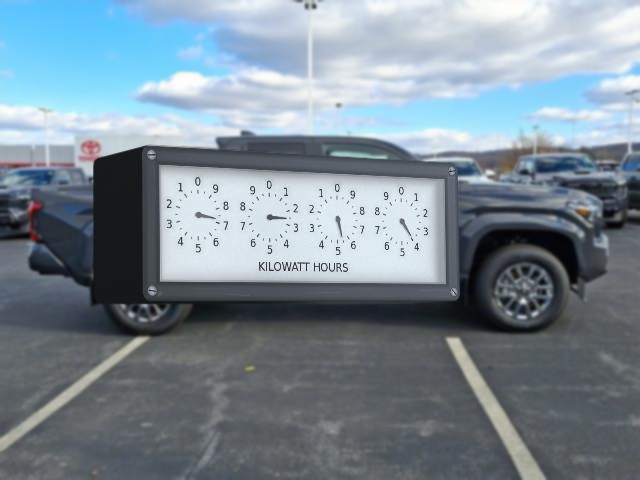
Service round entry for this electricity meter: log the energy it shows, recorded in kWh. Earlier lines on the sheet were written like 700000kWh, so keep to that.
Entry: 7254kWh
